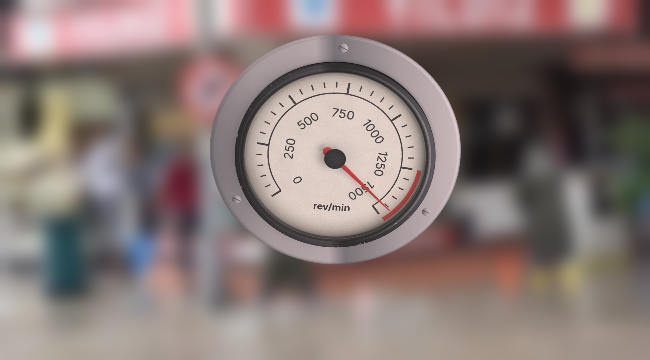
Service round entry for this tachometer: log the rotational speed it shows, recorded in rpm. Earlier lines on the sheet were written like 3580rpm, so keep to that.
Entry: 1450rpm
